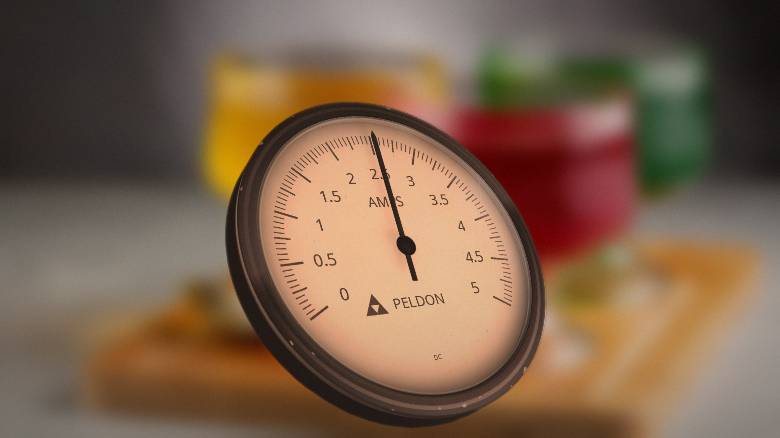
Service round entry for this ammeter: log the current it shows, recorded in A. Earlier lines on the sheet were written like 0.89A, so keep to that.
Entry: 2.5A
